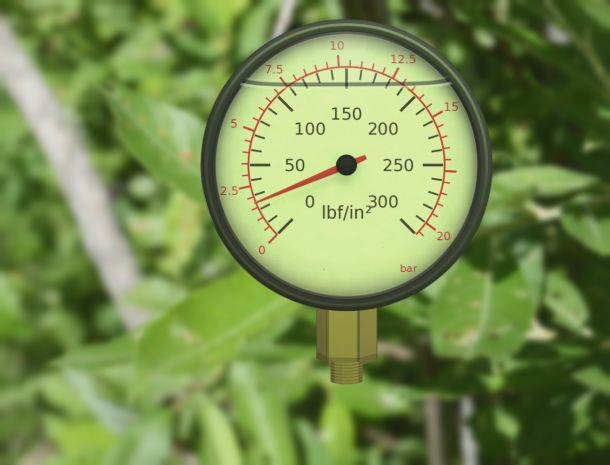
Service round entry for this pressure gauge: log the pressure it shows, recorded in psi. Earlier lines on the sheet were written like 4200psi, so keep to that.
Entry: 25psi
